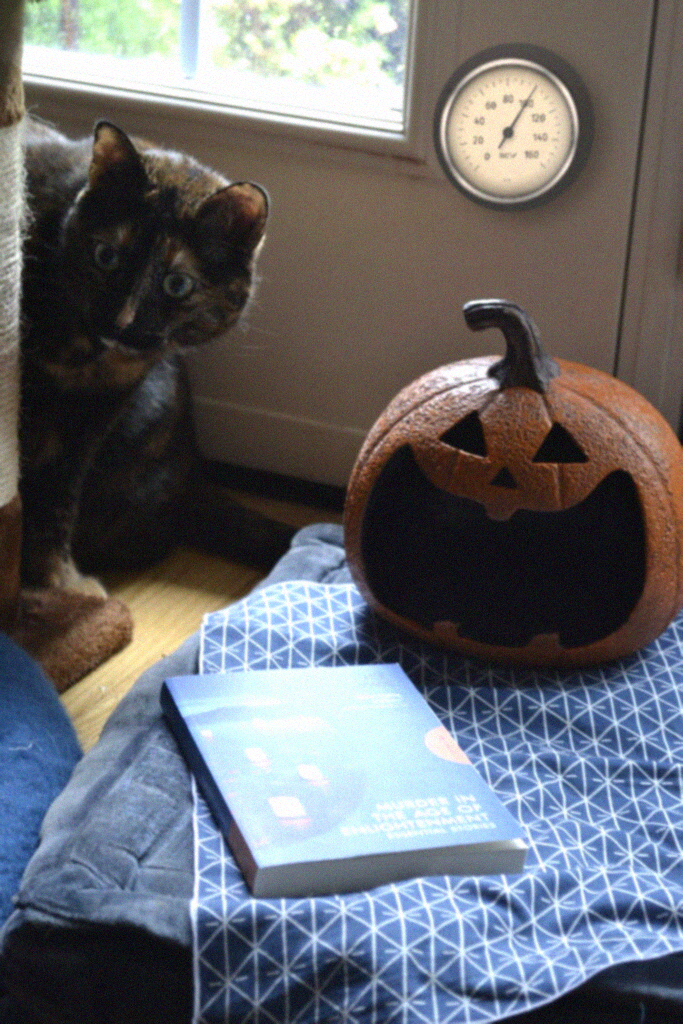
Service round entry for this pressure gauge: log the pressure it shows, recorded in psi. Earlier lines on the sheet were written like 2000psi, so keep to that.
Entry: 100psi
